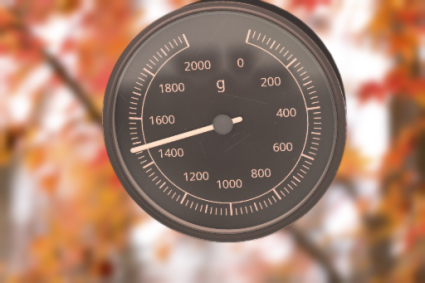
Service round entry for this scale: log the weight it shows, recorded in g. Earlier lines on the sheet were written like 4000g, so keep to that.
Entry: 1480g
